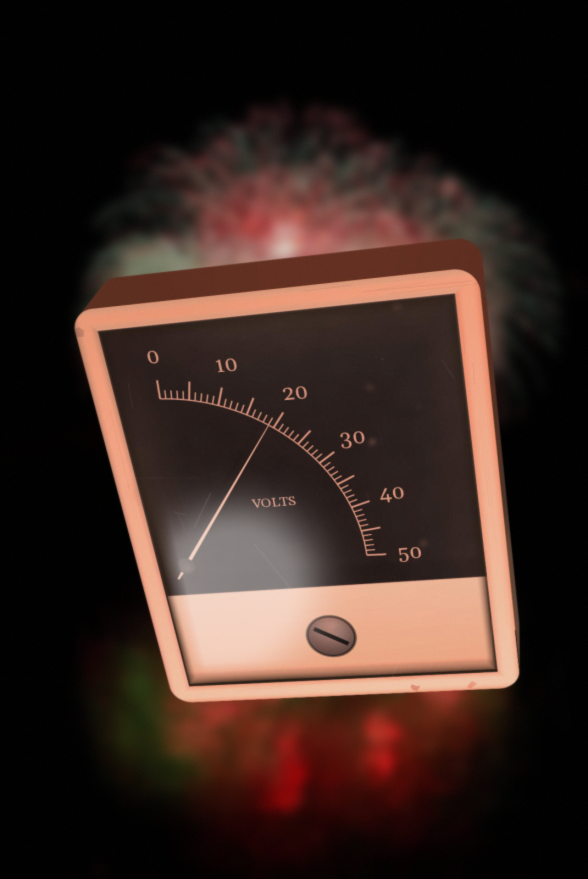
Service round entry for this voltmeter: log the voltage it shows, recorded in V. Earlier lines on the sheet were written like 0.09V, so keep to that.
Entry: 19V
